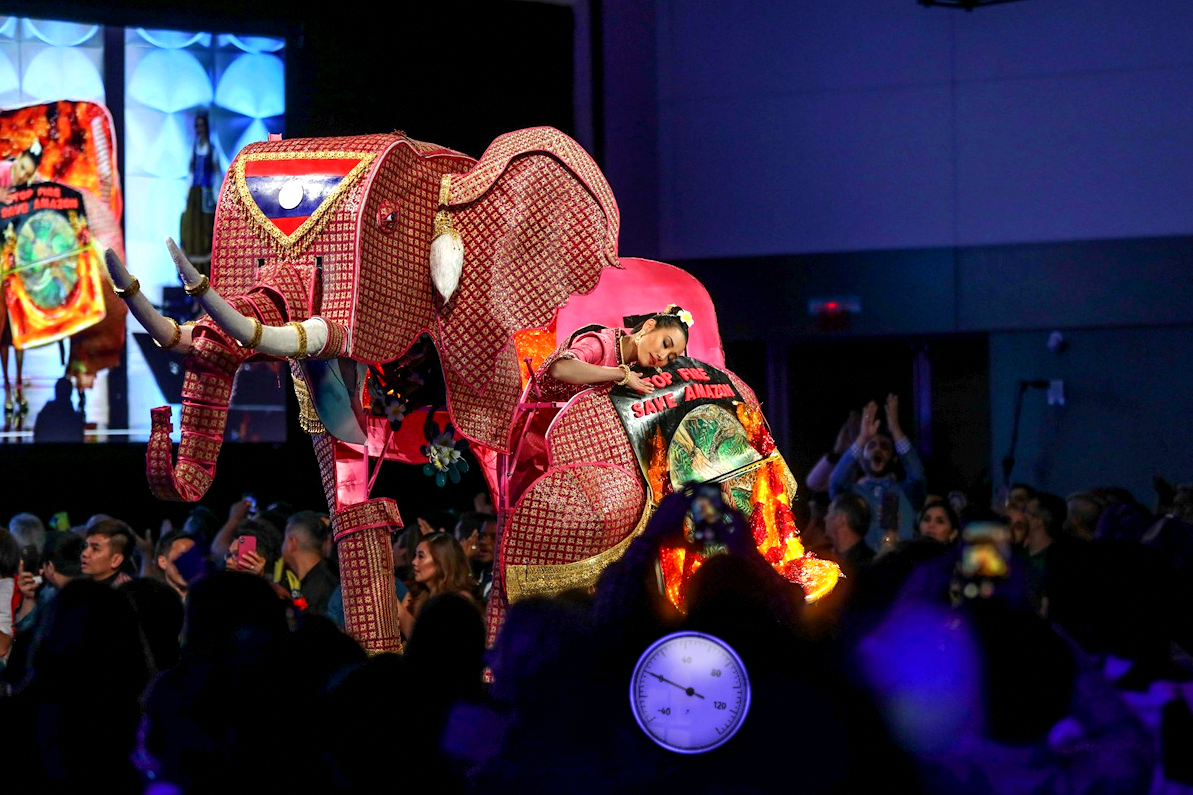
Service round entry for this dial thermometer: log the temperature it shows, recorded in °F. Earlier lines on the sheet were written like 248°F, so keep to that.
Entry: 0°F
